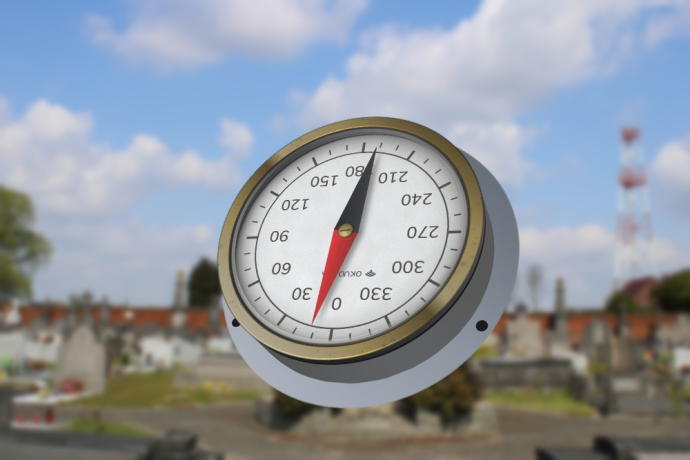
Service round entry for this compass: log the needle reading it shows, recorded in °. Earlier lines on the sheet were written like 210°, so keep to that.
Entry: 10°
